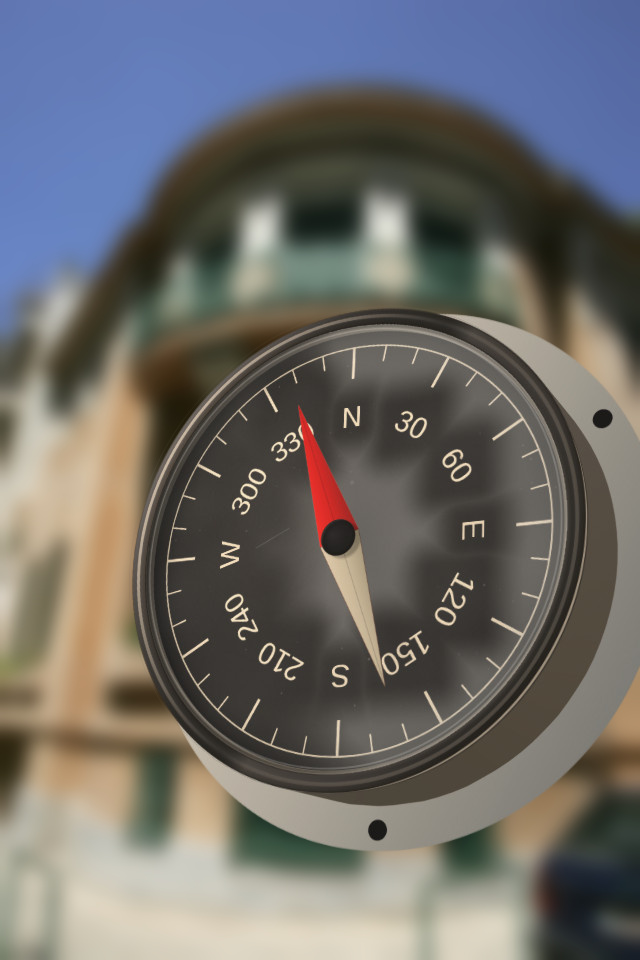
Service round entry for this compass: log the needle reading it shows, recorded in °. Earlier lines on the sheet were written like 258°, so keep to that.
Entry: 340°
